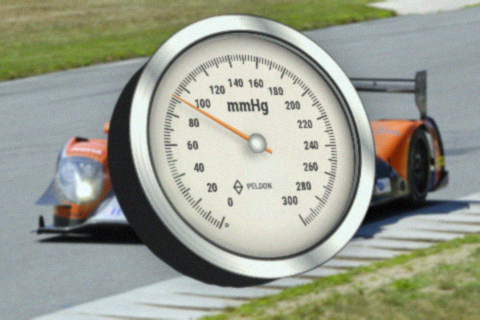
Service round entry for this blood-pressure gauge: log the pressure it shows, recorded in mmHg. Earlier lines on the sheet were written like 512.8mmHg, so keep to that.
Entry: 90mmHg
